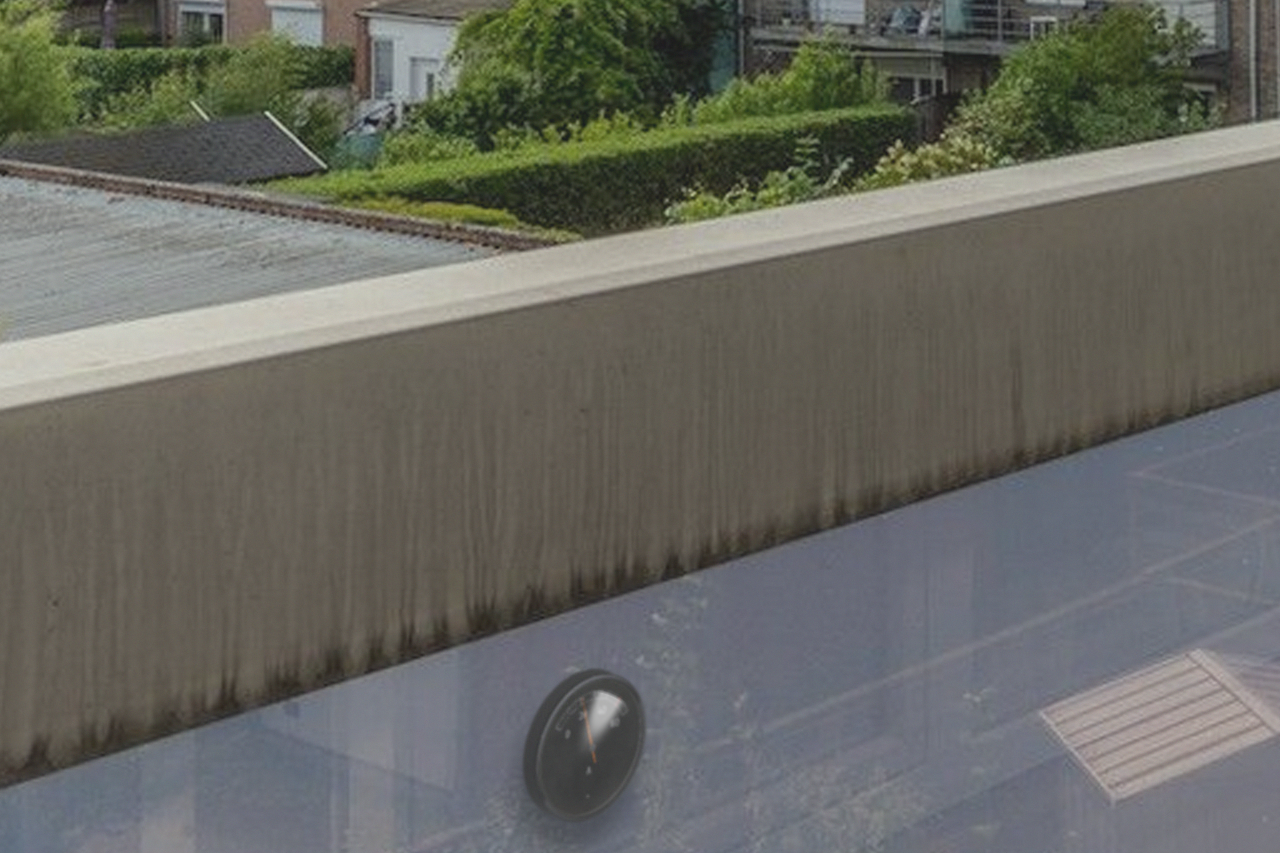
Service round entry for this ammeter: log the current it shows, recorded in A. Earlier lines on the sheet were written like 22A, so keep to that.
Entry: 20A
